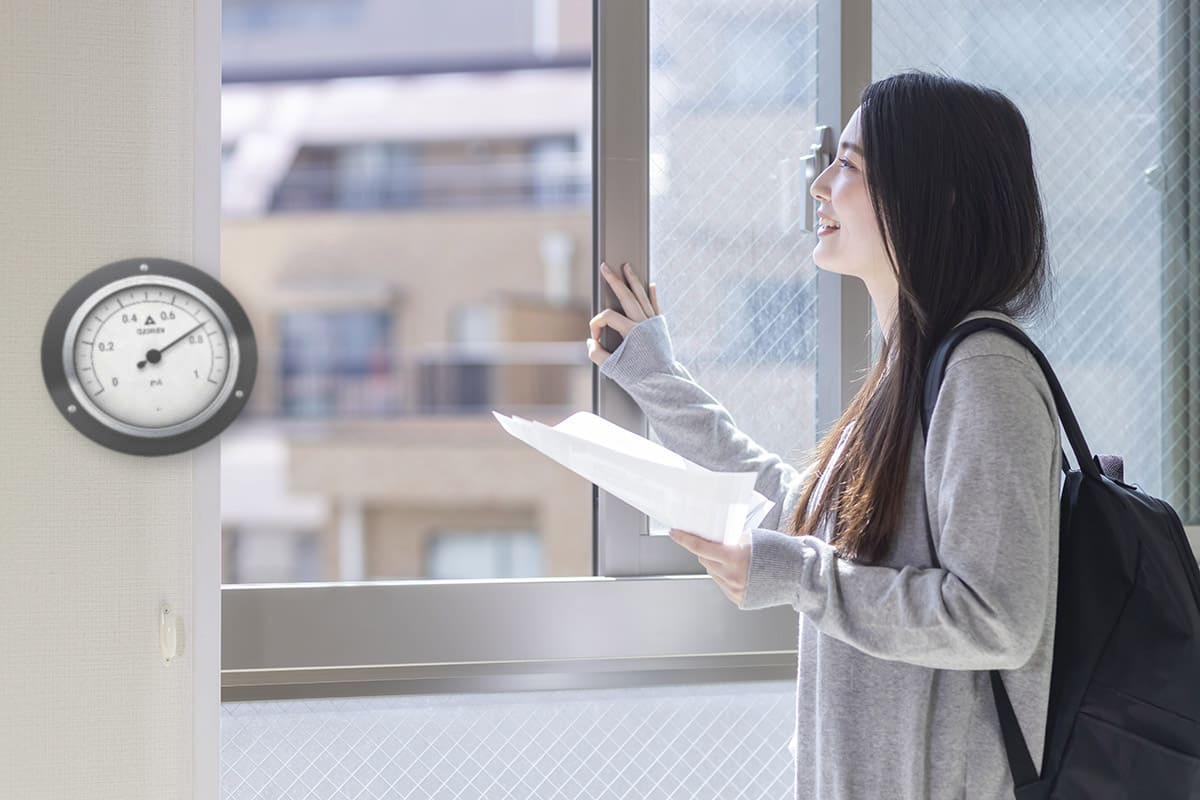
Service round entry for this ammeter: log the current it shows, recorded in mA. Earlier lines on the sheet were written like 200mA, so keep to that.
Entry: 0.75mA
